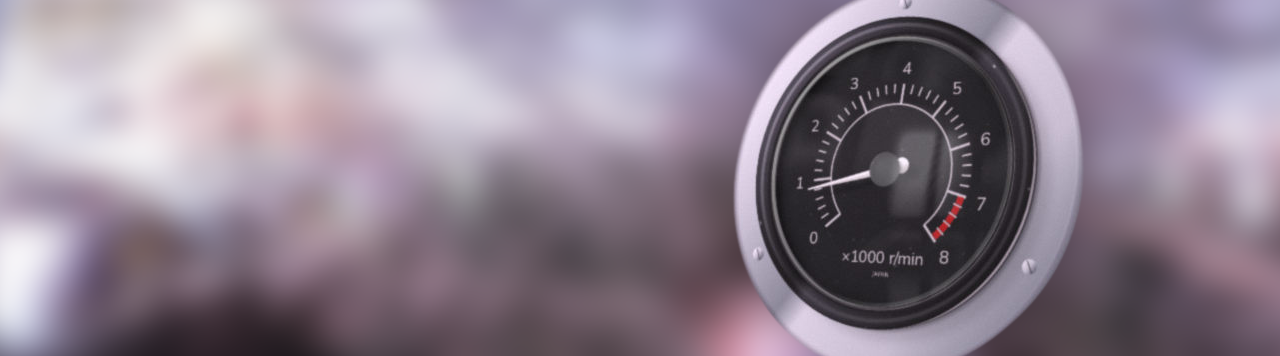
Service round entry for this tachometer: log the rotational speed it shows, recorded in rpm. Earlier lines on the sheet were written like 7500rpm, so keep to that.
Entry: 800rpm
